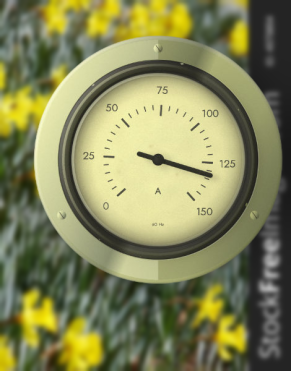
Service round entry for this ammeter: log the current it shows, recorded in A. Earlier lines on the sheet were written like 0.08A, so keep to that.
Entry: 132.5A
